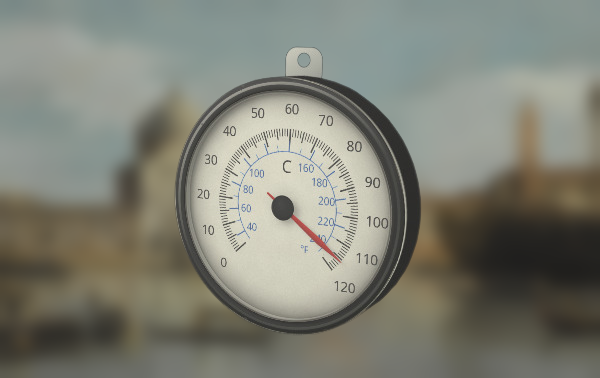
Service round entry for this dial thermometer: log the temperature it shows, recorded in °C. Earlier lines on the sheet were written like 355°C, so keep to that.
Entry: 115°C
